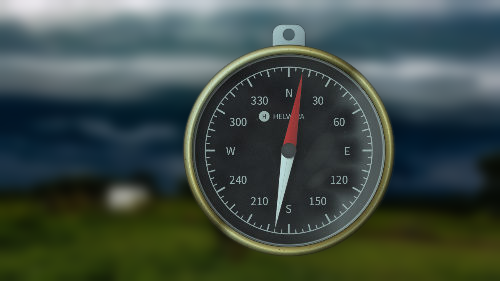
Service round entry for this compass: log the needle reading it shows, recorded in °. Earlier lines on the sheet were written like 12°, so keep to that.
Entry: 10°
